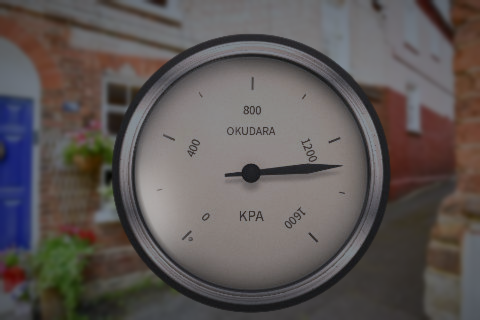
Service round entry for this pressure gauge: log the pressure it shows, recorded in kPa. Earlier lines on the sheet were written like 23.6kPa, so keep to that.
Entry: 1300kPa
